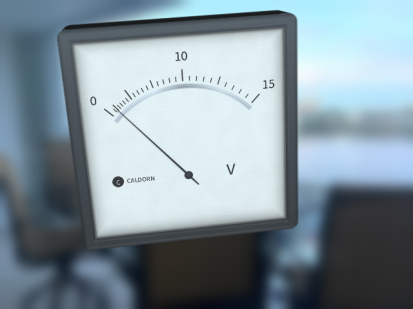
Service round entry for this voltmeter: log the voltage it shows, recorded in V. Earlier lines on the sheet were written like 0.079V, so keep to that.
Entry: 2.5V
